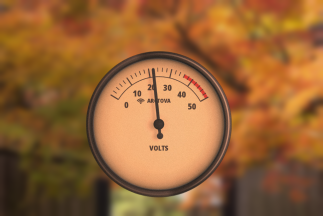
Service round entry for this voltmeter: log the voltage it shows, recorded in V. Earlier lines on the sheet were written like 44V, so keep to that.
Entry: 22V
